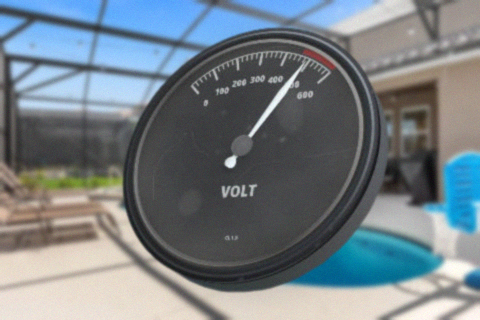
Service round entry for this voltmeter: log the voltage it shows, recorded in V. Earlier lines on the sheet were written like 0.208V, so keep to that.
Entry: 500V
